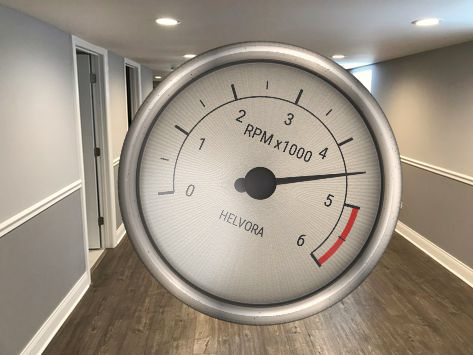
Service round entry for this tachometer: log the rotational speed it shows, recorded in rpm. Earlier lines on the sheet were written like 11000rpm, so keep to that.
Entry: 4500rpm
